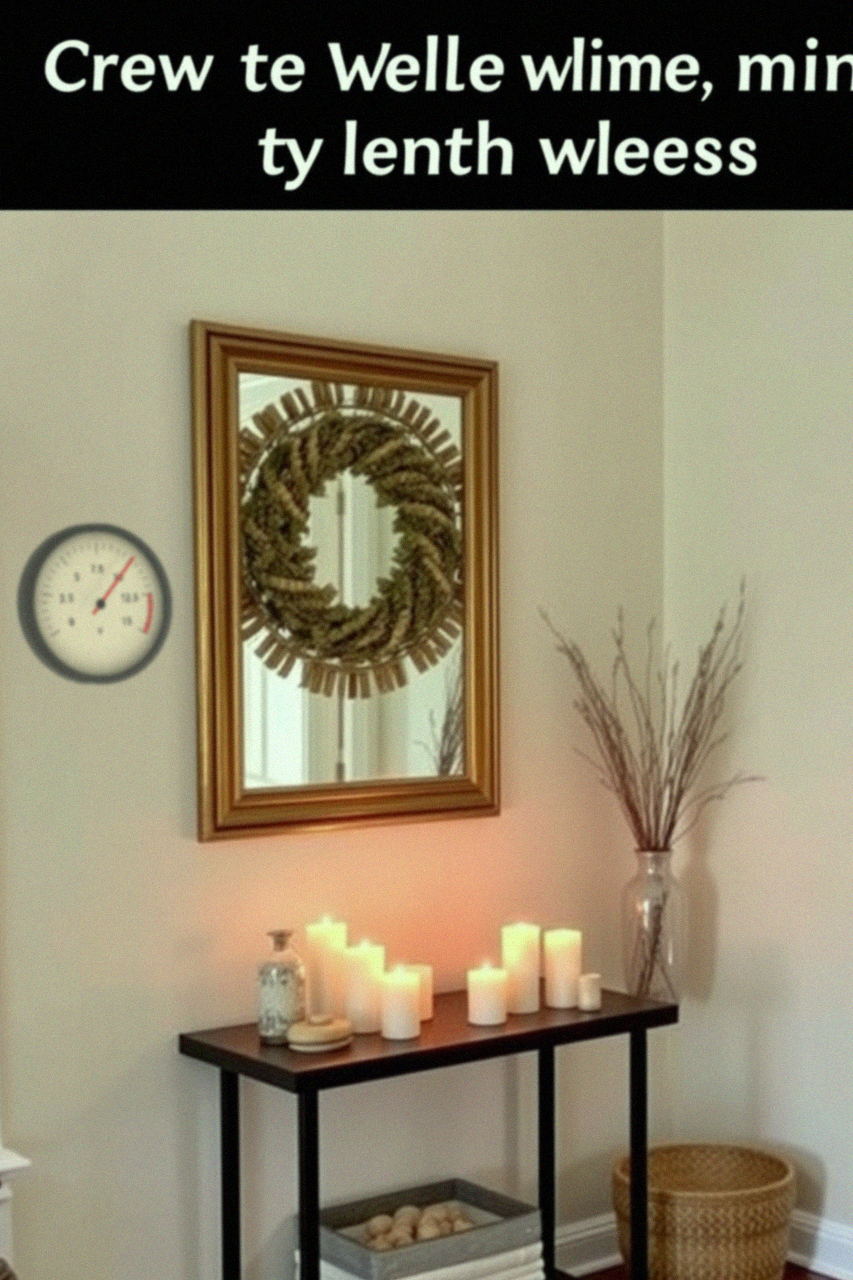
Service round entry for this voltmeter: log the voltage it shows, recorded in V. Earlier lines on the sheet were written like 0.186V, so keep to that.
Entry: 10V
